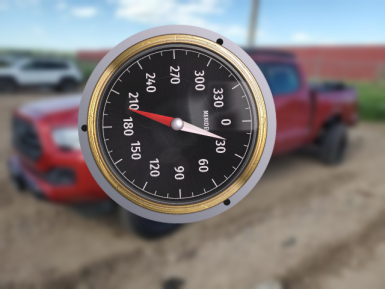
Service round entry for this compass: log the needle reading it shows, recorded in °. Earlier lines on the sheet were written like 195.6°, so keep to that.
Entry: 200°
